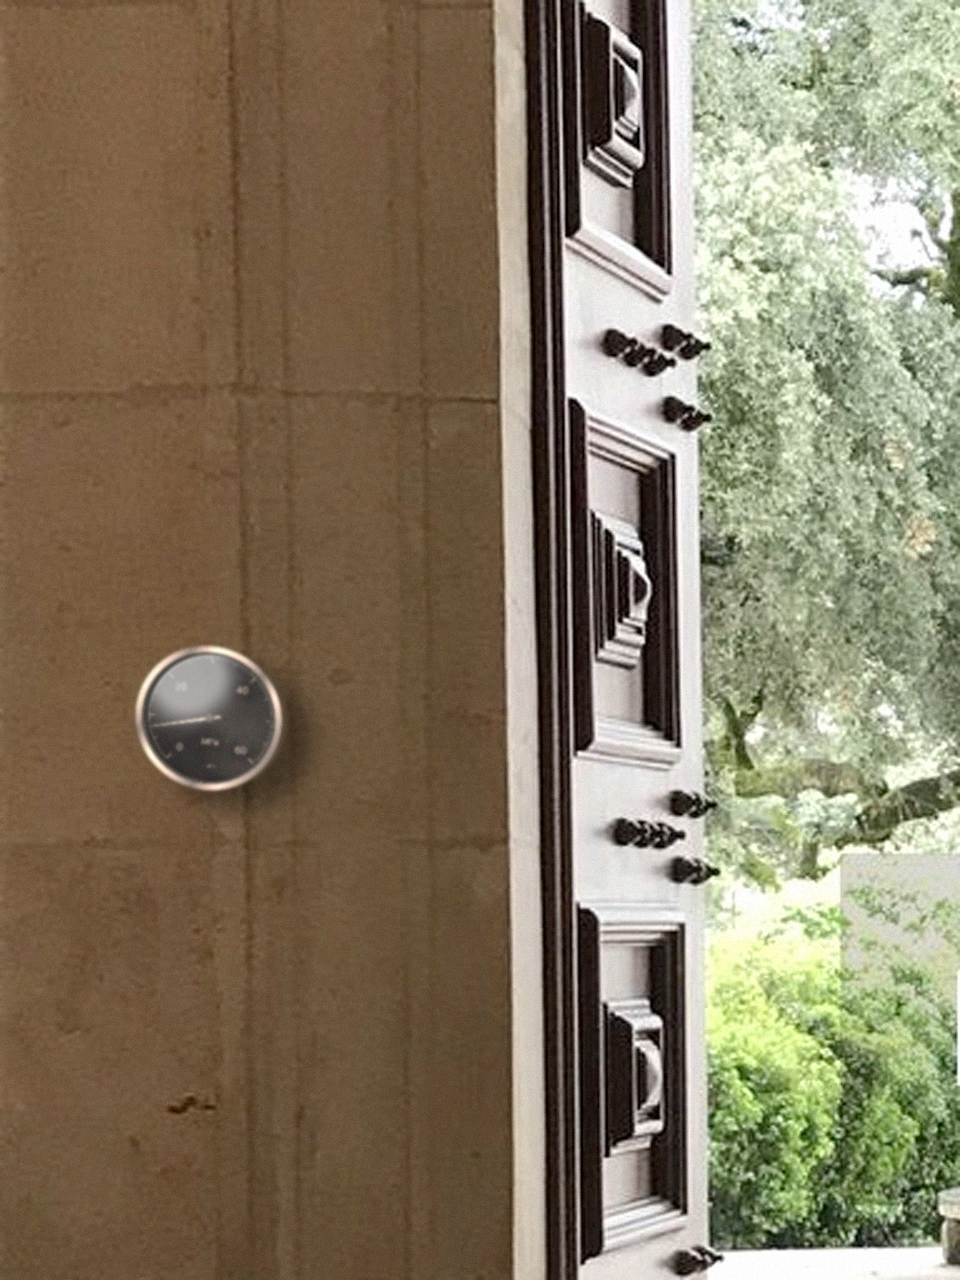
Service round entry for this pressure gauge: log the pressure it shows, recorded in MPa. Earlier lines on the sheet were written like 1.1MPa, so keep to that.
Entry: 7.5MPa
